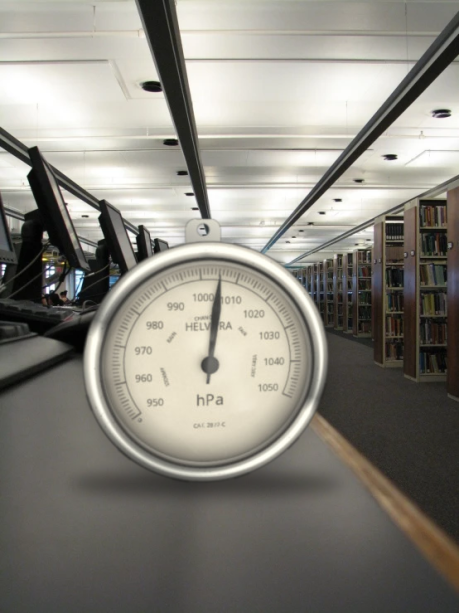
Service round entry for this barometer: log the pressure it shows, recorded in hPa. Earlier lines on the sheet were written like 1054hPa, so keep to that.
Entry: 1005hPa
